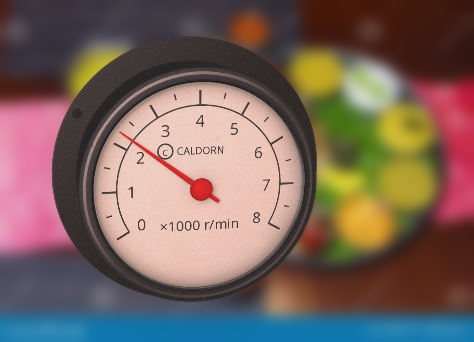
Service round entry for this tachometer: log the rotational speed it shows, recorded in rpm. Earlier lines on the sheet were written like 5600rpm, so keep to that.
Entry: 2250rpm
